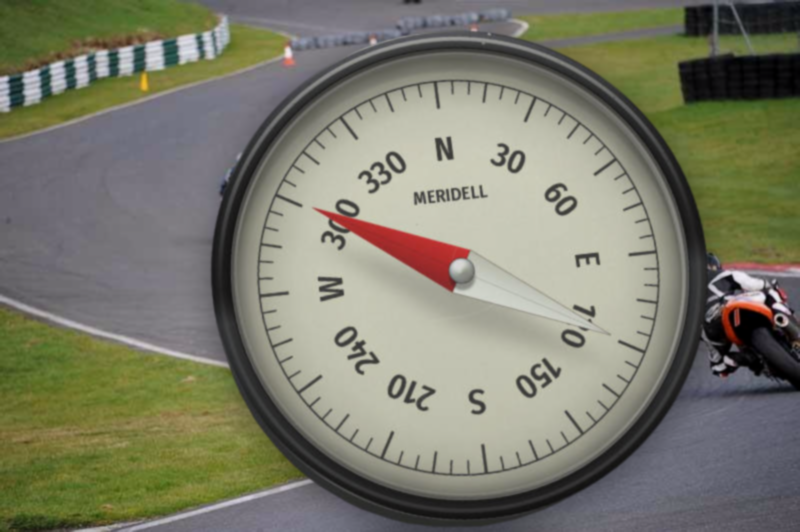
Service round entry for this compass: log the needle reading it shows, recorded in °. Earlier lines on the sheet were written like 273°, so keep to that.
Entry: 300°
